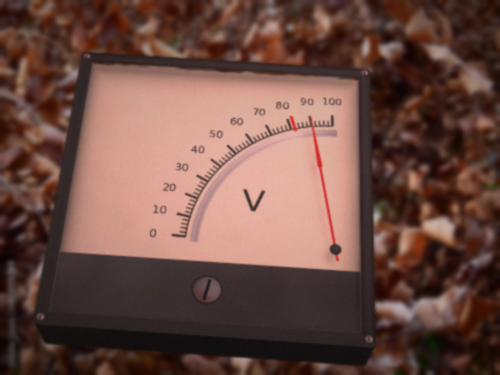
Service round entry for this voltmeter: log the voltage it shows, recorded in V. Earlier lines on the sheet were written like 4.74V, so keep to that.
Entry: 90V
